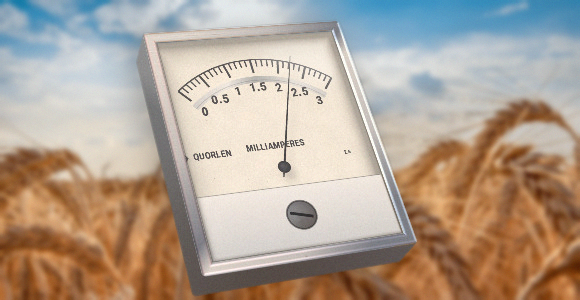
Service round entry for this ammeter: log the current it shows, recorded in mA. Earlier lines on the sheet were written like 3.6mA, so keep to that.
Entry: 2.2mA
